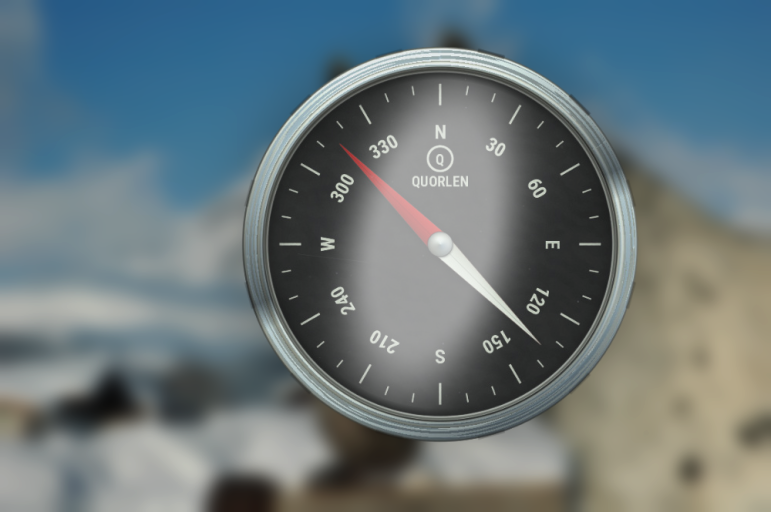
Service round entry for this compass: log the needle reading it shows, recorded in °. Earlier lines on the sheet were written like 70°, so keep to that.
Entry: 315°
